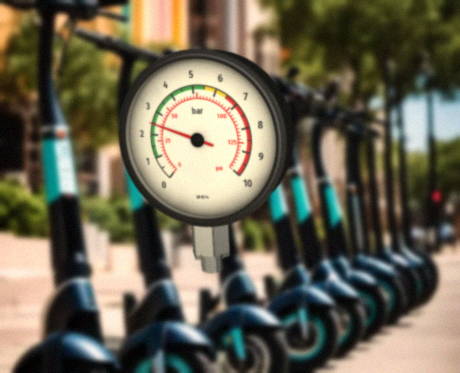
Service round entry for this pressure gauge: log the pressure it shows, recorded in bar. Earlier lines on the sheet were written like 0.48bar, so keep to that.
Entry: 2.5bar
